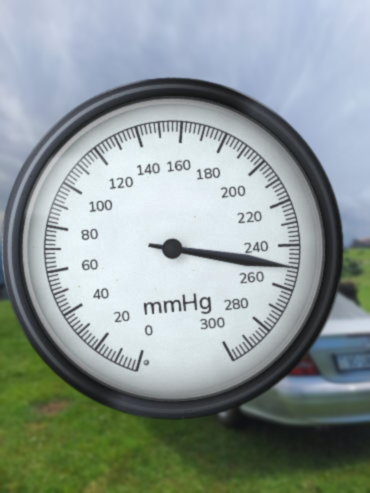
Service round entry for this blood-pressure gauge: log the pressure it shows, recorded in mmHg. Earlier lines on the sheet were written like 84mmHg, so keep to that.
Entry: 250mmHg
